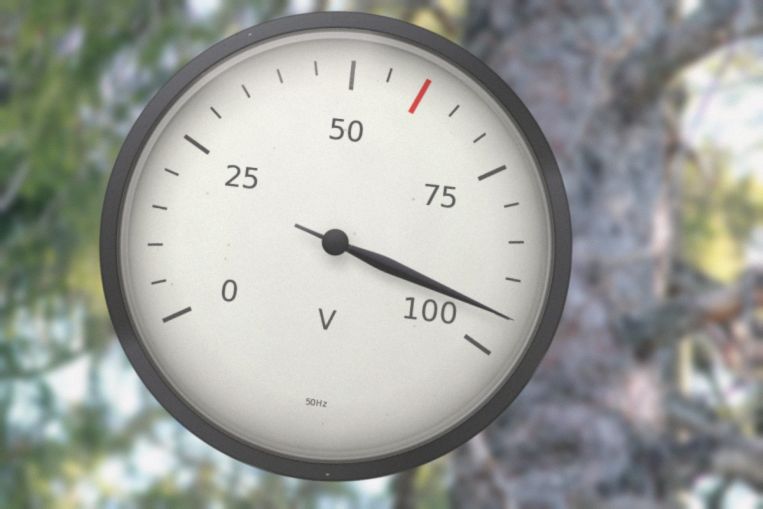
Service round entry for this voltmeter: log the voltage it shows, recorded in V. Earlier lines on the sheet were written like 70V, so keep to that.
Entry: 95V
